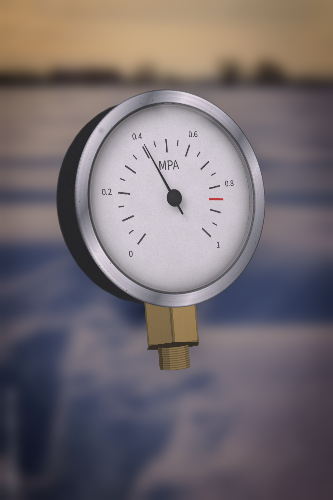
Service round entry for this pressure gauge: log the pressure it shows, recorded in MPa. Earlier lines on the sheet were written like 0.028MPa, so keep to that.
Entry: 0.4MPa
